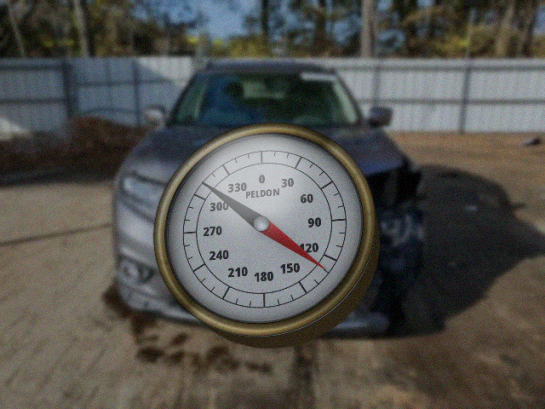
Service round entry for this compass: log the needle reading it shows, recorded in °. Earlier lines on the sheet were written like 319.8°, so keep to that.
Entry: 130°
